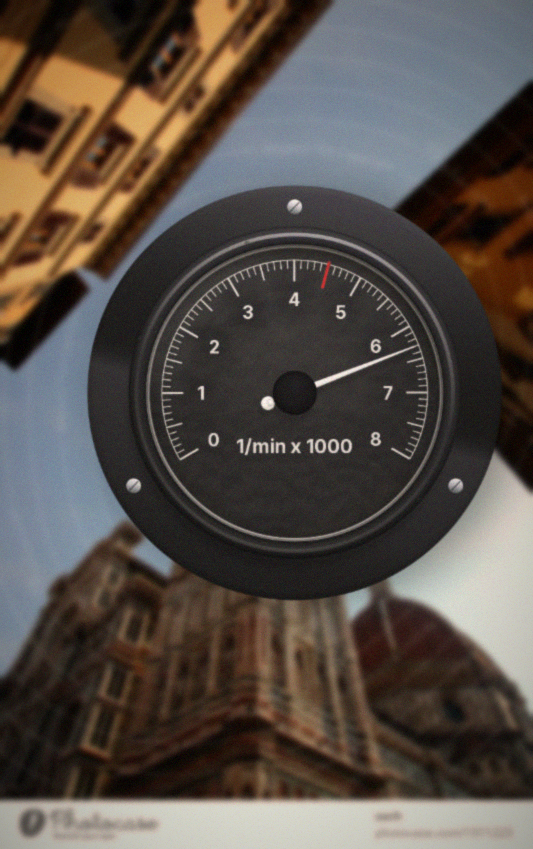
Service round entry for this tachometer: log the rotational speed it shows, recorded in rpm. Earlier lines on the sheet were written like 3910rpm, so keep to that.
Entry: 6300rpm
